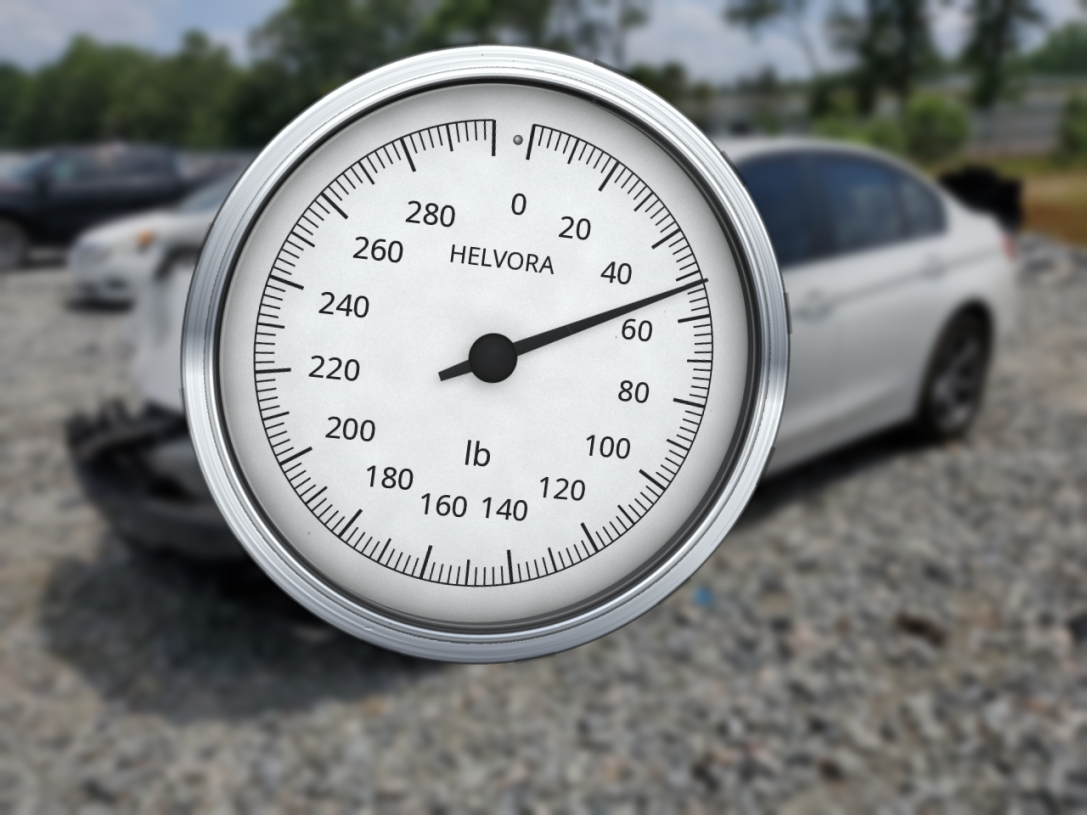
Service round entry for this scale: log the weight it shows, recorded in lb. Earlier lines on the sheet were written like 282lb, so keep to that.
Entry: 52lb
